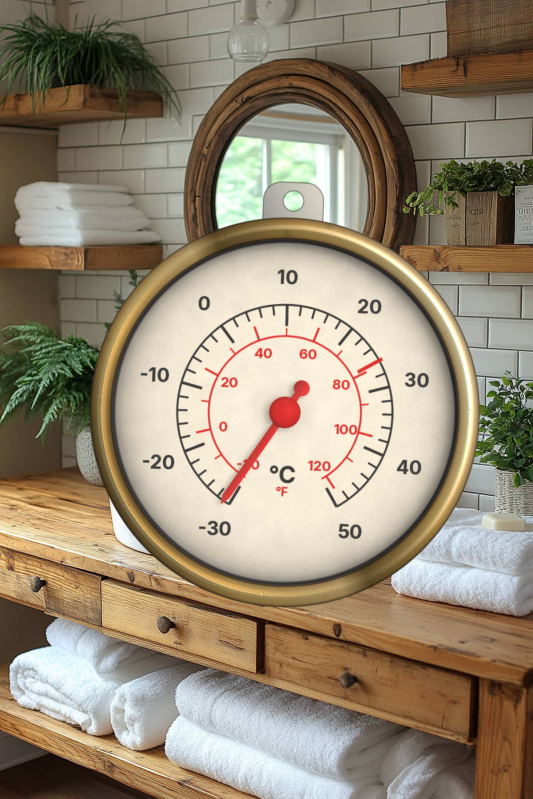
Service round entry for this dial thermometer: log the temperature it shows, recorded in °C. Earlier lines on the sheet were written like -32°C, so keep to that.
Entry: -29°C
